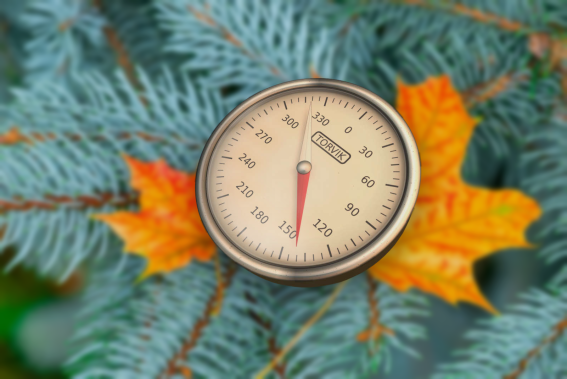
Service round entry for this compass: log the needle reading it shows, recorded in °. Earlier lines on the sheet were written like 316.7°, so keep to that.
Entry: 140°
